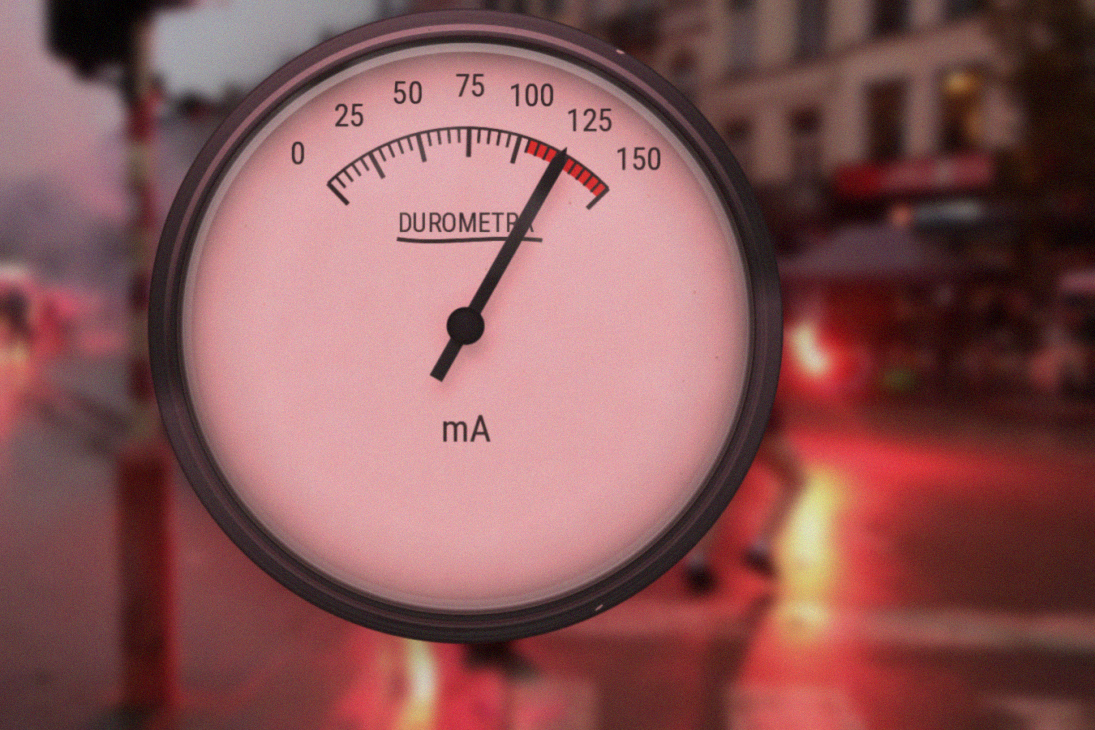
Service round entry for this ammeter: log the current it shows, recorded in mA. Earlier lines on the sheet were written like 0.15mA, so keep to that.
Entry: 122.5mA
